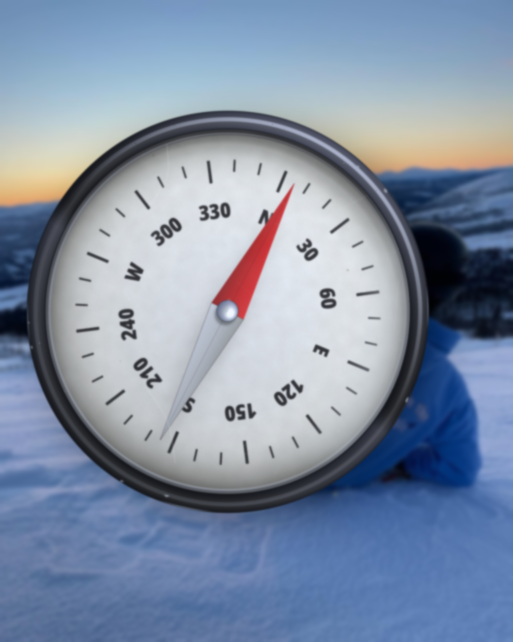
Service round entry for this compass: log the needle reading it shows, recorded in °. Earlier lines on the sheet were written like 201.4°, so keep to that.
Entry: 5°
